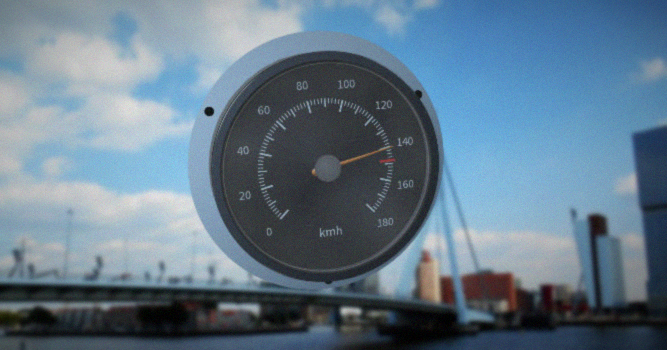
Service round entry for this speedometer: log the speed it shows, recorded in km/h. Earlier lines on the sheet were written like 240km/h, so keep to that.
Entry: 140km/h
